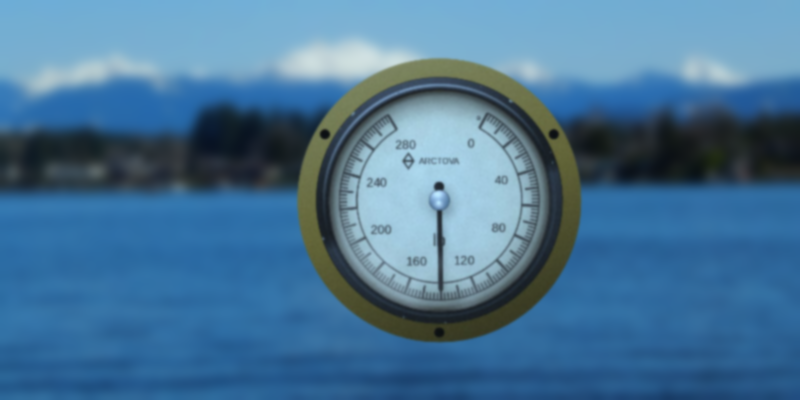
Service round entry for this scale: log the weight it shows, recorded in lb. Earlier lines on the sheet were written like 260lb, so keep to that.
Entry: 140lb
